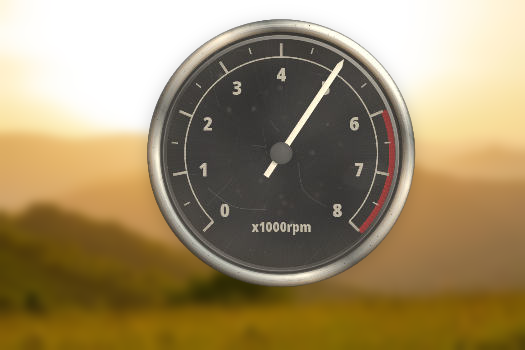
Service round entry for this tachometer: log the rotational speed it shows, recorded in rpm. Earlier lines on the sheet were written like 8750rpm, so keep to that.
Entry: 5000rpm
